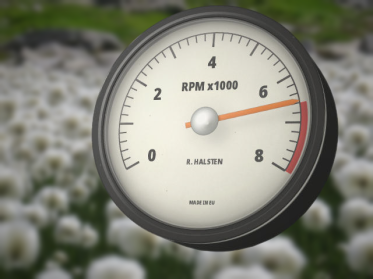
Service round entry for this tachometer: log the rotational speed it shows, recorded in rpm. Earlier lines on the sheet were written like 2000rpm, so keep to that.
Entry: 6600rpm
